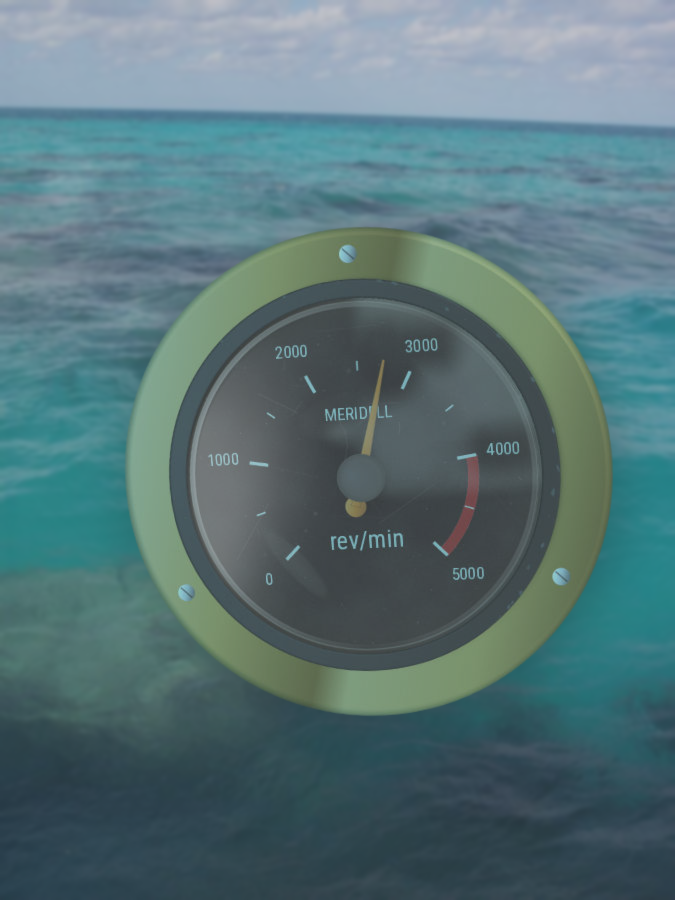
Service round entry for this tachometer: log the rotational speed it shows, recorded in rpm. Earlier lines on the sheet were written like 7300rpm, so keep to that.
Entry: 2750rpm
